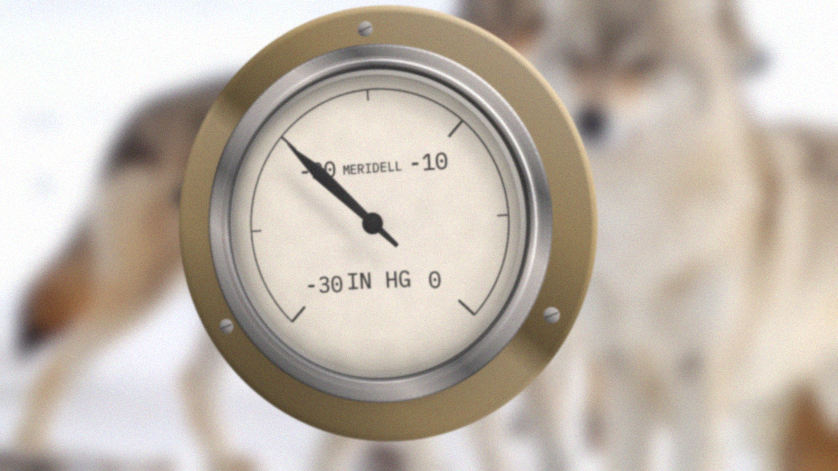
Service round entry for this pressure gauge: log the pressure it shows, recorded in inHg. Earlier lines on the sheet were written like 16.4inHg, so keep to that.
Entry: -20inHg
